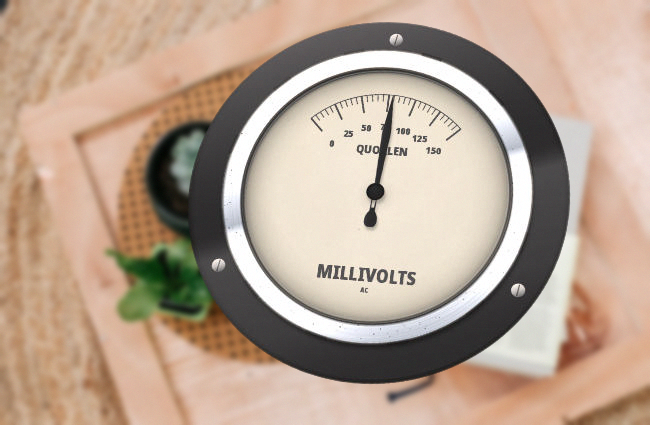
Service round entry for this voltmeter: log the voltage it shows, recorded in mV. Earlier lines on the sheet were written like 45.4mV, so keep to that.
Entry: 80mV
